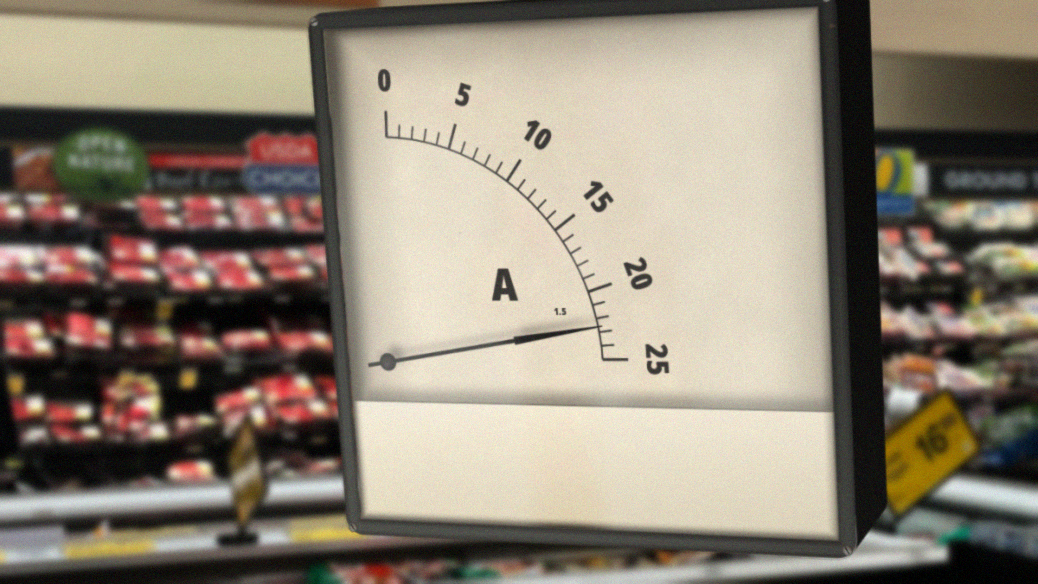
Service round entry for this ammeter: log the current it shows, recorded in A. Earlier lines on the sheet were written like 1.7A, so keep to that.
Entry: 22.5A
